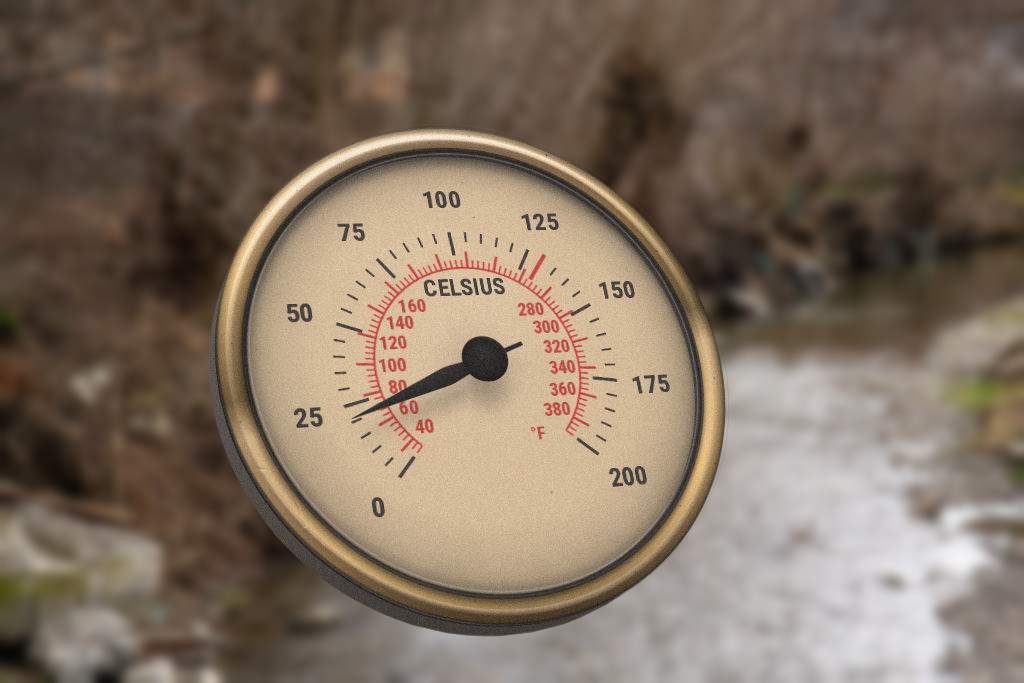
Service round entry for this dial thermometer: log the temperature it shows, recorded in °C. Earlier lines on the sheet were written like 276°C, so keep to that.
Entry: 20°C
